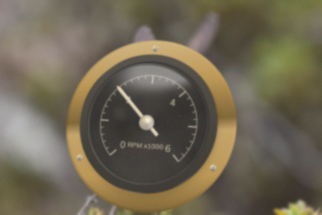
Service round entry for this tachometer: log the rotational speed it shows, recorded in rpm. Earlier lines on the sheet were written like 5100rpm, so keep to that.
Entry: 2000rpm
